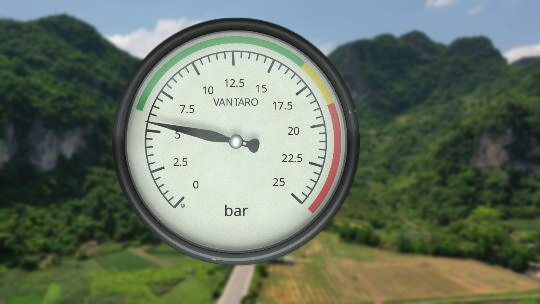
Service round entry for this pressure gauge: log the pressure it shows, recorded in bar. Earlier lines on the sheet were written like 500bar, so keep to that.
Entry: 5.5bar
